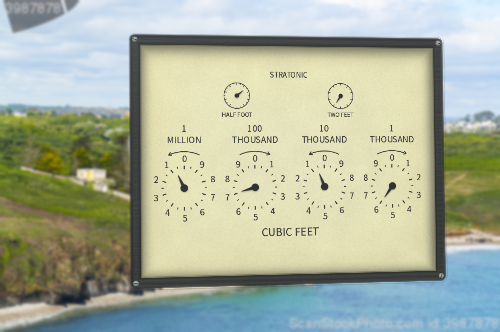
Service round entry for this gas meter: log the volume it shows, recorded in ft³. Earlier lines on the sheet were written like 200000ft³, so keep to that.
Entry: 70600ft³
